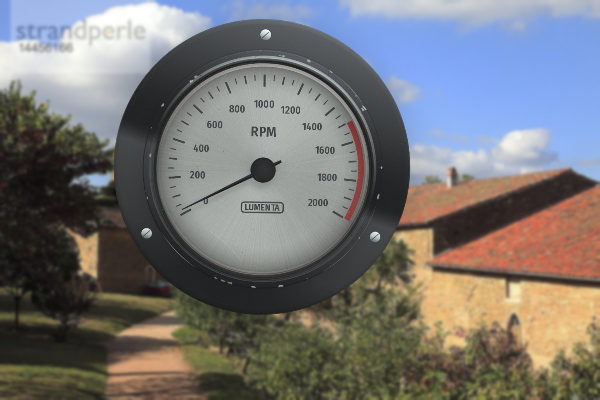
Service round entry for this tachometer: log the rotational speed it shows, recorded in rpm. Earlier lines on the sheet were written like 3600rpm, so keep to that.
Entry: 25rpm
